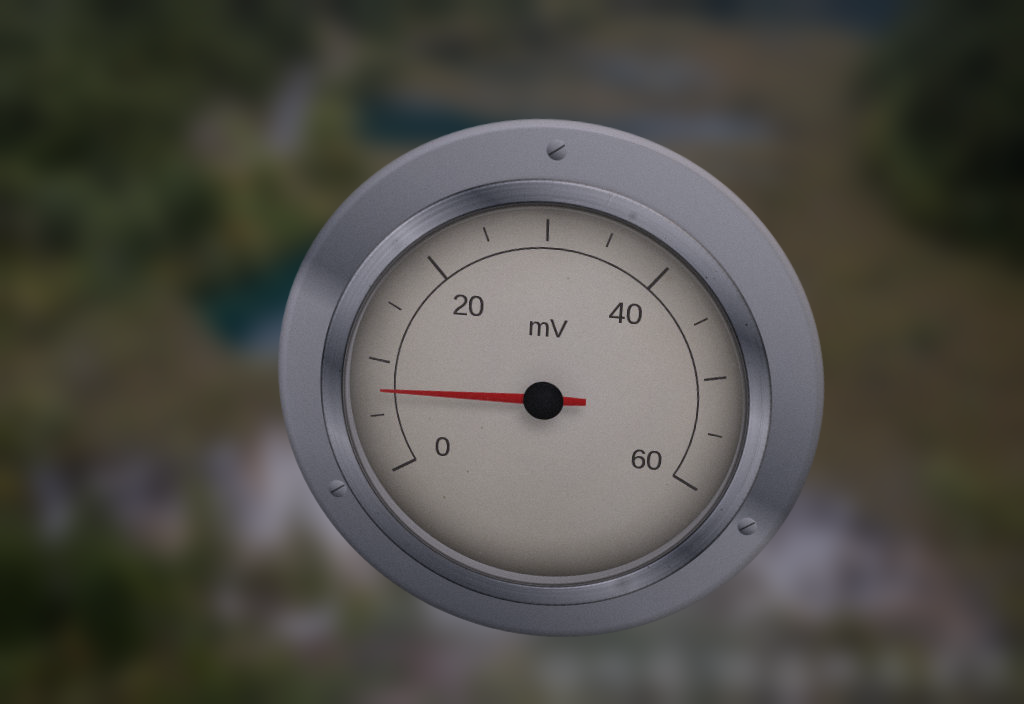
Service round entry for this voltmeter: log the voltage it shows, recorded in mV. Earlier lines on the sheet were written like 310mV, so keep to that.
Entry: 7.5mV
